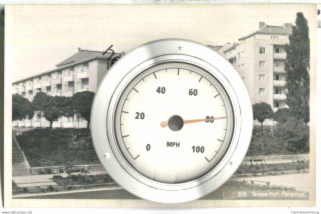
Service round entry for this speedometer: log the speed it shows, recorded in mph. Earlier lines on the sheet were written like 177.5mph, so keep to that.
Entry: 80mph
